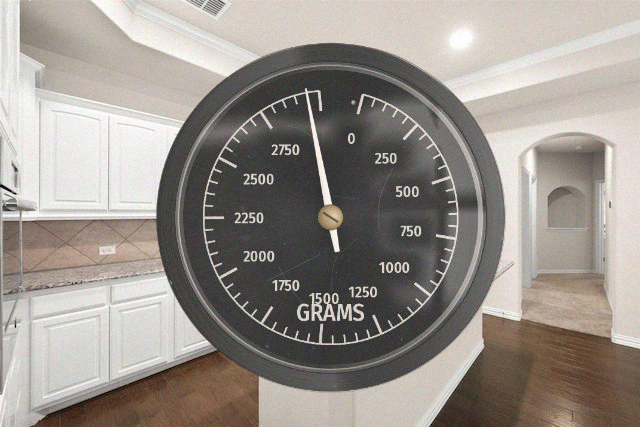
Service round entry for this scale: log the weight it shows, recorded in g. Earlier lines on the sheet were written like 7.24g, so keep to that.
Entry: 2950g
